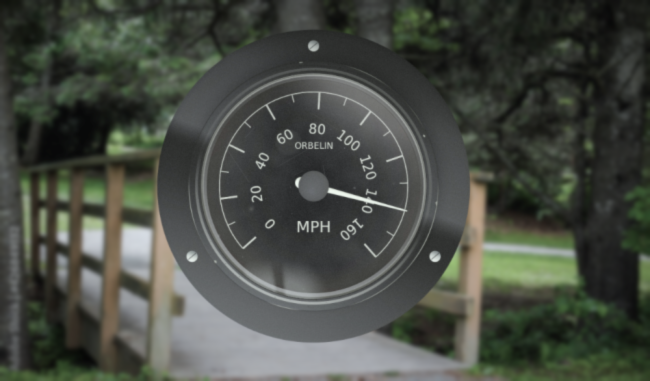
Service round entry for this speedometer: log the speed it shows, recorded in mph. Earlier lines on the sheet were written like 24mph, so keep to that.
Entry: 140mph
